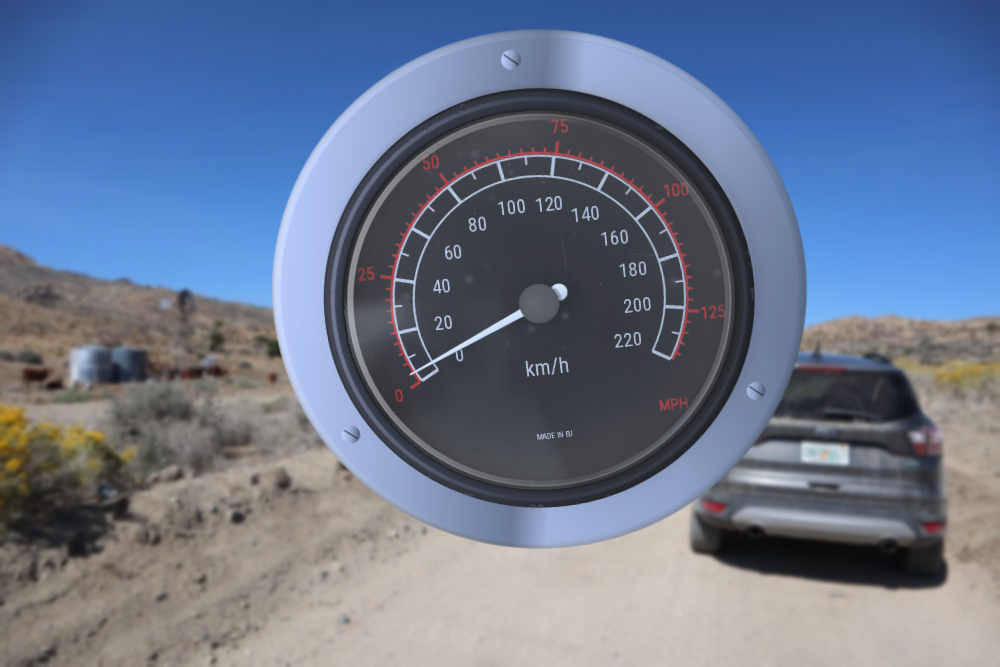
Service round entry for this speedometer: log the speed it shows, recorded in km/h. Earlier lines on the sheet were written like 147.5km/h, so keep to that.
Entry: 5km/h
